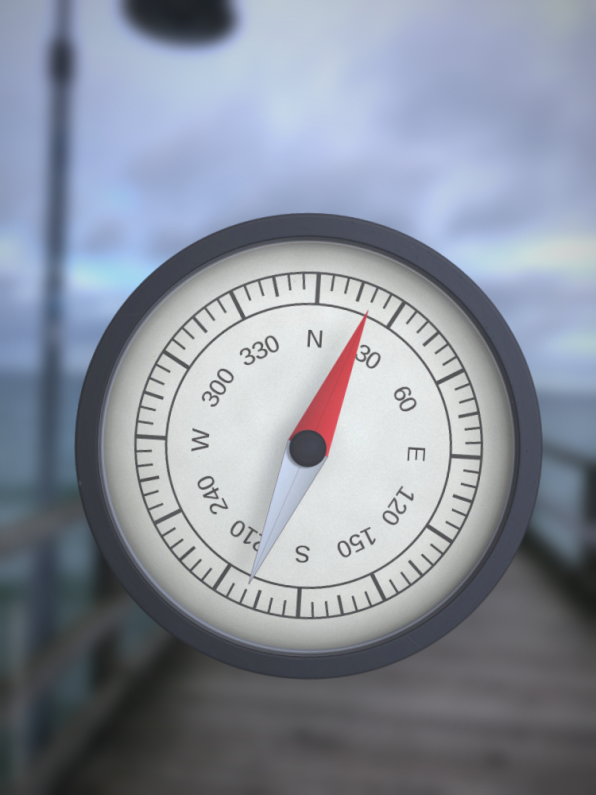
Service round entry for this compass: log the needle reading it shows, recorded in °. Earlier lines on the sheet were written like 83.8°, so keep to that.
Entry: 20°
